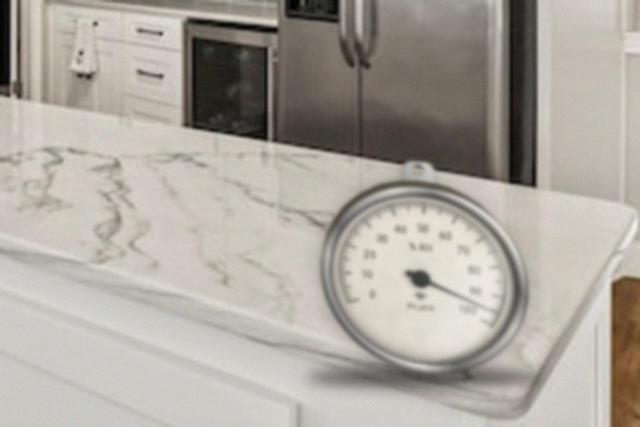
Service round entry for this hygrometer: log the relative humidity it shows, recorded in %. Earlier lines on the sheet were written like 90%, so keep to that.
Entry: 95%
